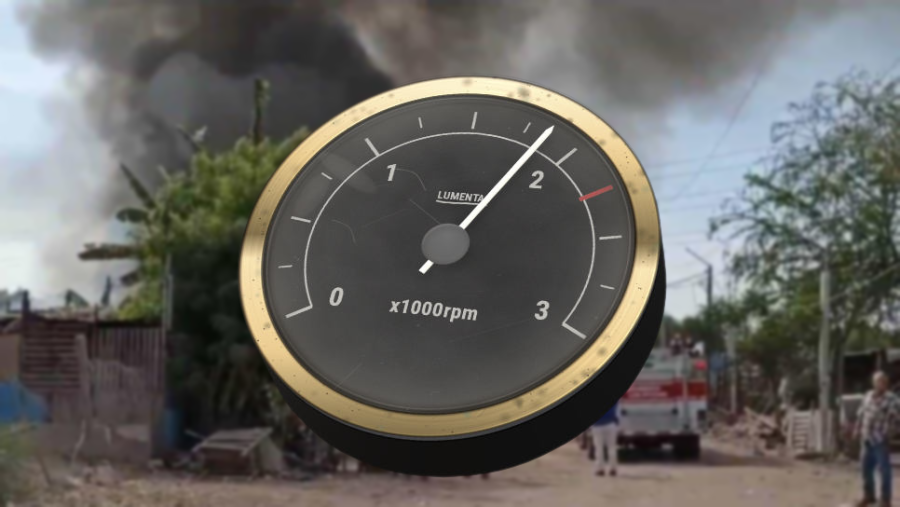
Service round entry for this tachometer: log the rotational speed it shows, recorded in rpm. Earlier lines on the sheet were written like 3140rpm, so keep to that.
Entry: 1875rpm
